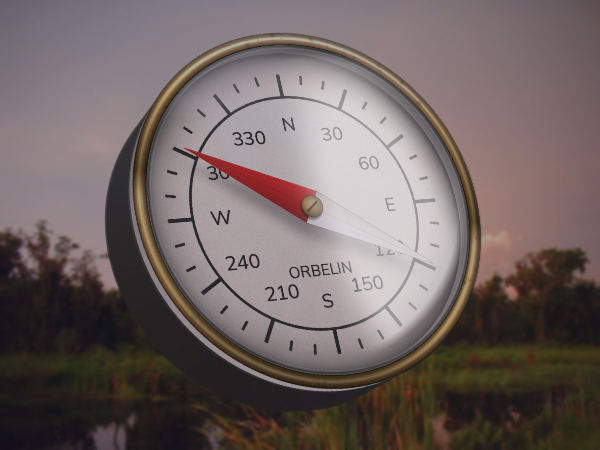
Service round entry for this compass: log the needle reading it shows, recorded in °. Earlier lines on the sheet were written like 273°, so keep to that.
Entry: 300°
